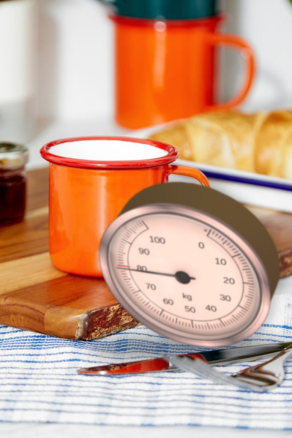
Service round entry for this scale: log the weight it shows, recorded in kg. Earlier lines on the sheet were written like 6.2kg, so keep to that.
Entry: 80kg
